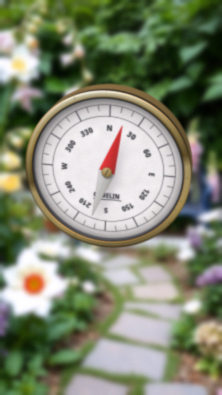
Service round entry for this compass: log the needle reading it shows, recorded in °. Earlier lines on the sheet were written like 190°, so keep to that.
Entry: 15°
